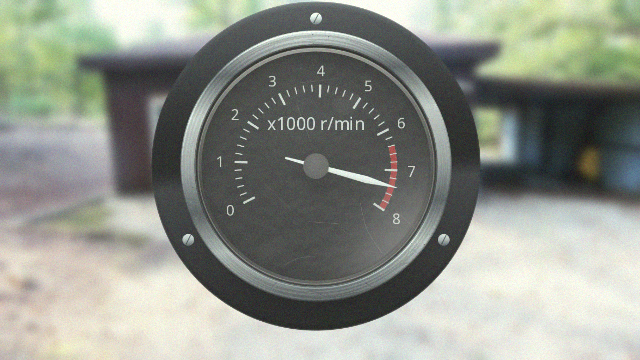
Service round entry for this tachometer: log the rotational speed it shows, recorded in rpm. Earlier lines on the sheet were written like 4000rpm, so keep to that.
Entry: 7400rpm
